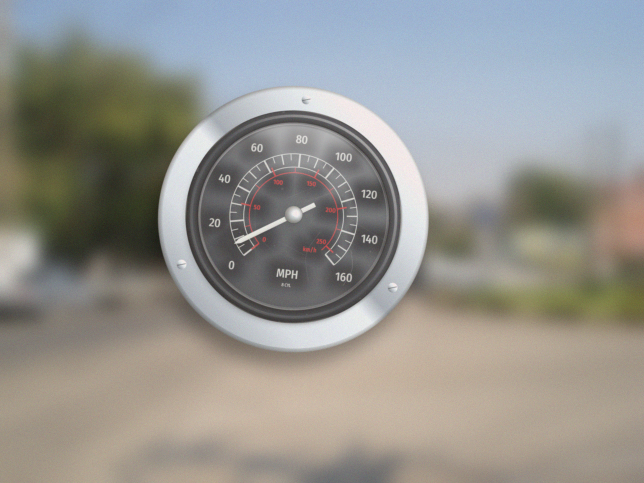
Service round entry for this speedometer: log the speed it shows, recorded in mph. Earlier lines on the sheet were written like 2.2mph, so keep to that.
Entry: 7.5mph
